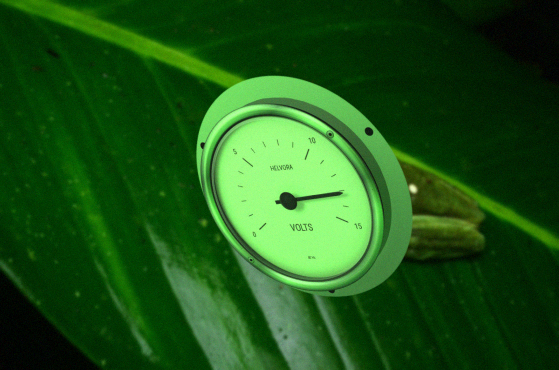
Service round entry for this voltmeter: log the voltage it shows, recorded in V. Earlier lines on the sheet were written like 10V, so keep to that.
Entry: 13V
